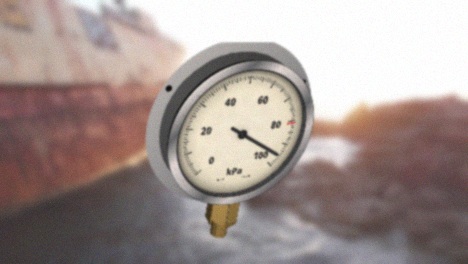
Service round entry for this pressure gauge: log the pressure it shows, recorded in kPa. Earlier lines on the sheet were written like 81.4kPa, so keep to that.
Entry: 95kPa
